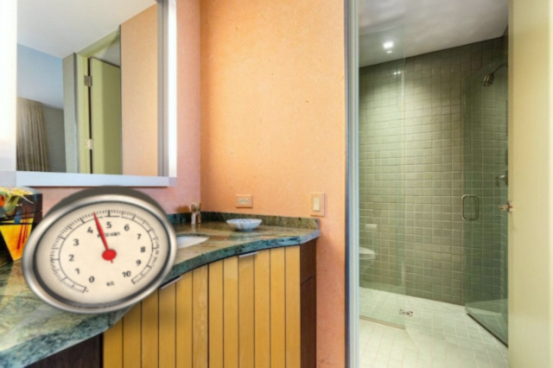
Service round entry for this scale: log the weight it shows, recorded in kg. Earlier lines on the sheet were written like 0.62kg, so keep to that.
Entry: 4.5kg
